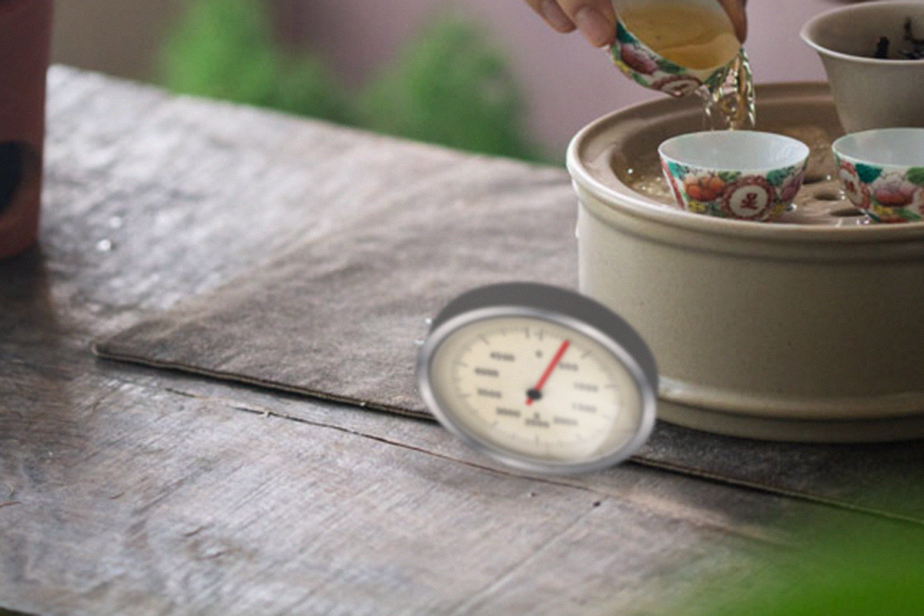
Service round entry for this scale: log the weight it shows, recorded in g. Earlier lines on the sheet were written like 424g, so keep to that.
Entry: 250g
